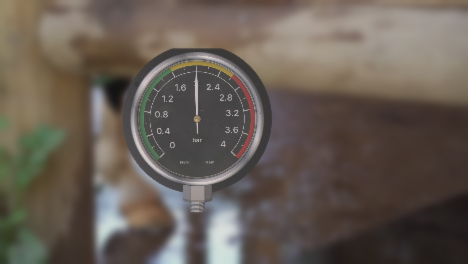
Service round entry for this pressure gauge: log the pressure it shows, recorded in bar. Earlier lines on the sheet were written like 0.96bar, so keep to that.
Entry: 2bar
